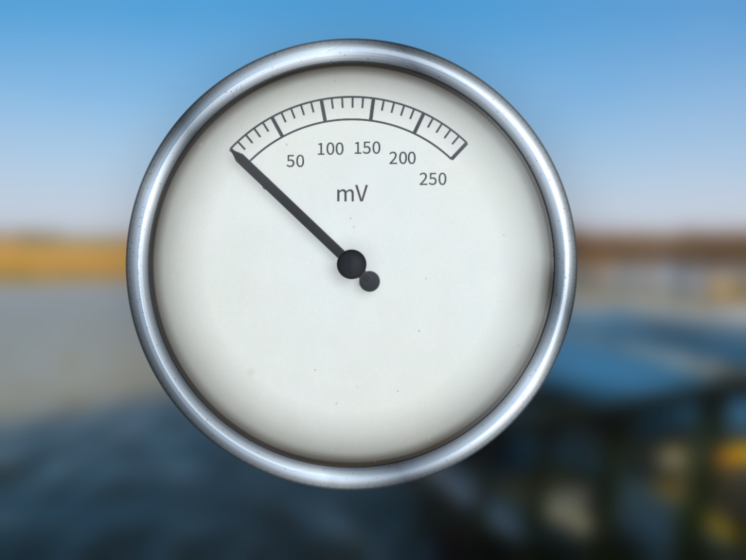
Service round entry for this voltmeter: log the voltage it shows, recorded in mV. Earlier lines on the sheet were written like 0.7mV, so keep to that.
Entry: 0mV
